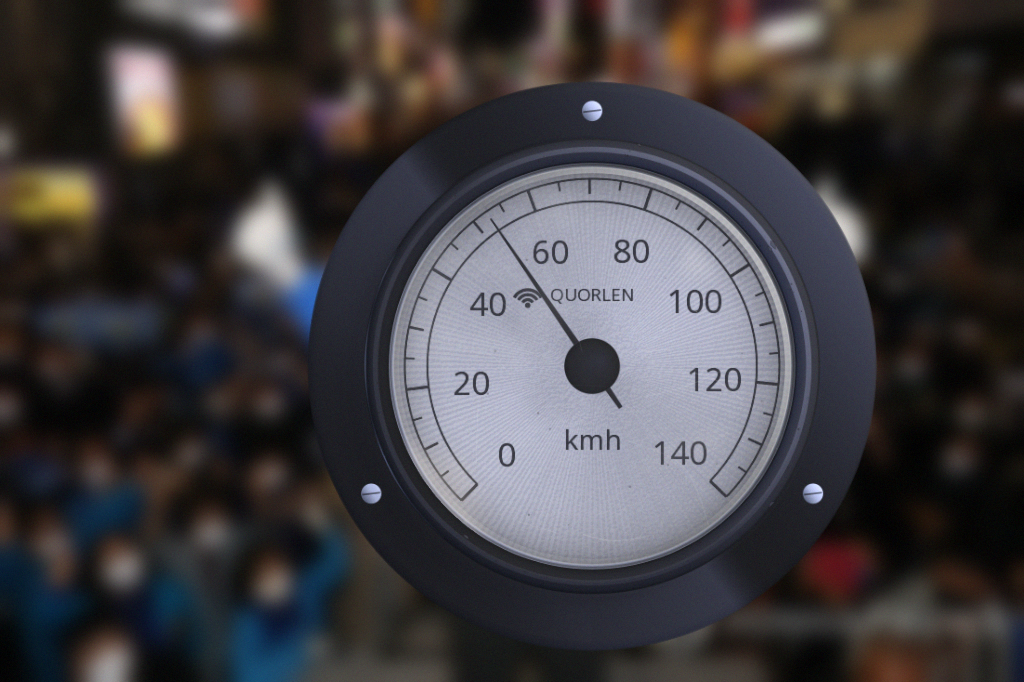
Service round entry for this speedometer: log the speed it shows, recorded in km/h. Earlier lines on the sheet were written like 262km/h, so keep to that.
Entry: 52.5km/h
